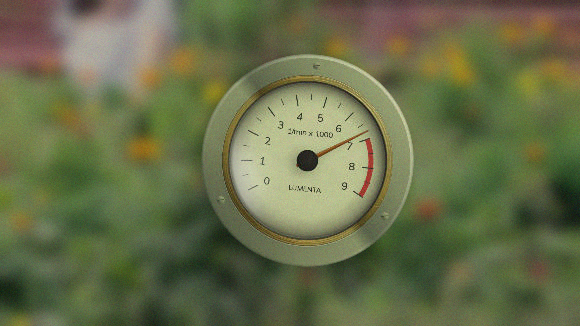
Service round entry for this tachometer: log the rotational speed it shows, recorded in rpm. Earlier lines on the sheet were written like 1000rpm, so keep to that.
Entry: 6750rpm
